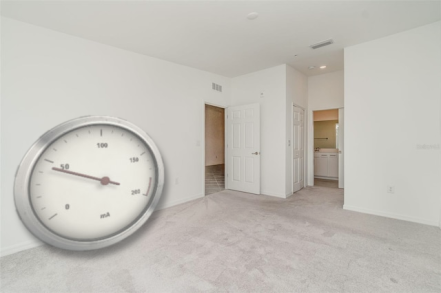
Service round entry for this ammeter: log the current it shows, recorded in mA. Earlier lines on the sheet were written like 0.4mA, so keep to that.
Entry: 45mA
